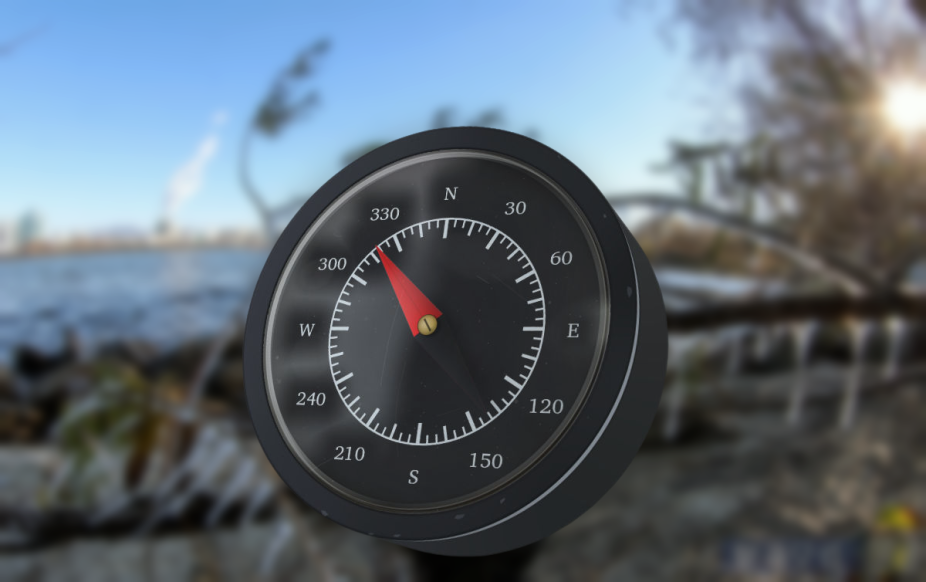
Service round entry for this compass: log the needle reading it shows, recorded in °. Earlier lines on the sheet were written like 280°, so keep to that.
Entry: 320°
